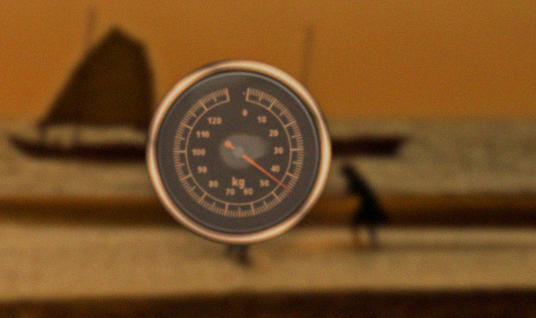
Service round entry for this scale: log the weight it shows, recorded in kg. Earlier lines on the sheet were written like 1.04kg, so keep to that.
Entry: 45kg
